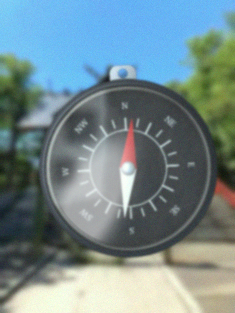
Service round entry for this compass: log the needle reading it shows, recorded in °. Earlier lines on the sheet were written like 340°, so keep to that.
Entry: 7.5°
